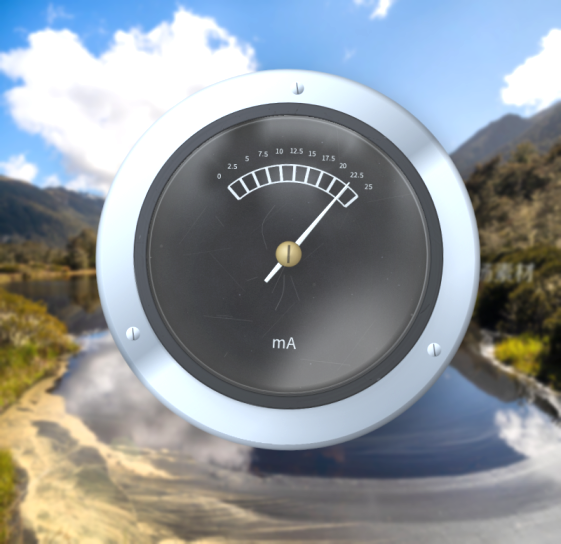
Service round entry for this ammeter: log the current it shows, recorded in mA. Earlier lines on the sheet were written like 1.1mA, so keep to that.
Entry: 22.5mA
